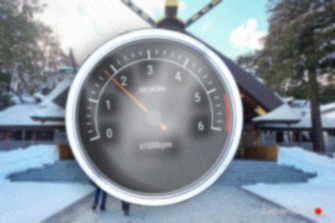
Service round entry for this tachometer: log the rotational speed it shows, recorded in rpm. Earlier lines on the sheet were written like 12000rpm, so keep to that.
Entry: 1800rpm
